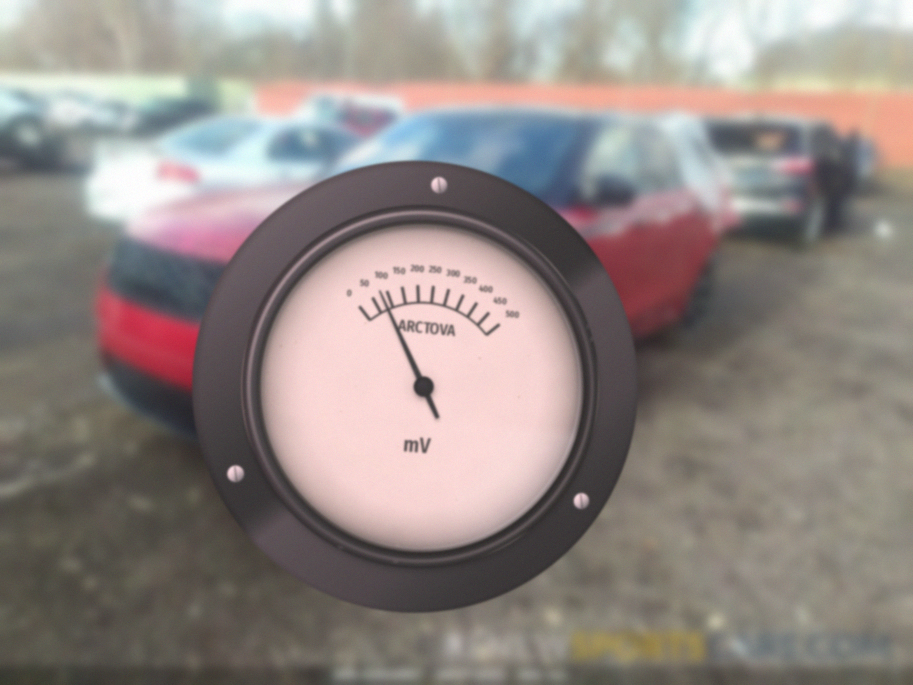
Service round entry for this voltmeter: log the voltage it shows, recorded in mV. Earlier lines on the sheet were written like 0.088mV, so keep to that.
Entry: 75mV
